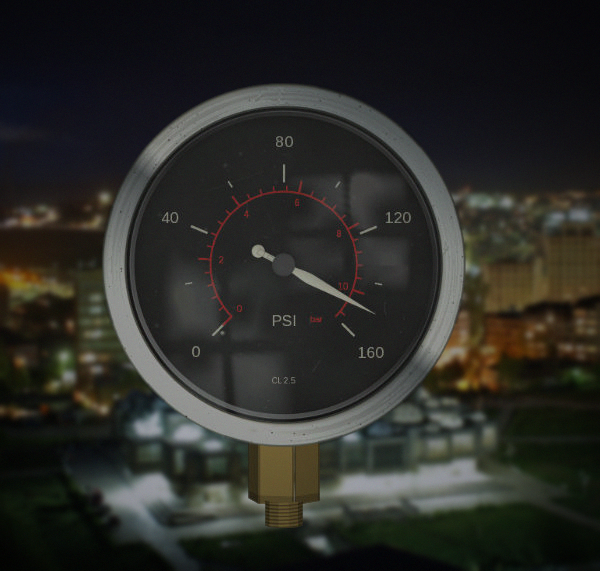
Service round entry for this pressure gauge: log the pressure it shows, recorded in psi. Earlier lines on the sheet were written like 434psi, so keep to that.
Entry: 150psi
